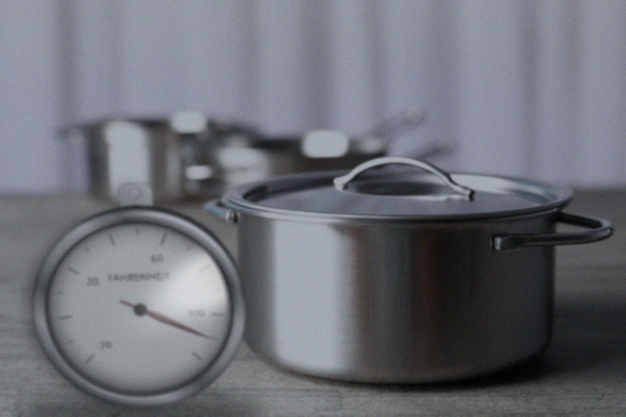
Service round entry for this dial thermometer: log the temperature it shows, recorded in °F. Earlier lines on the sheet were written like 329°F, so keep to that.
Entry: 110°F
